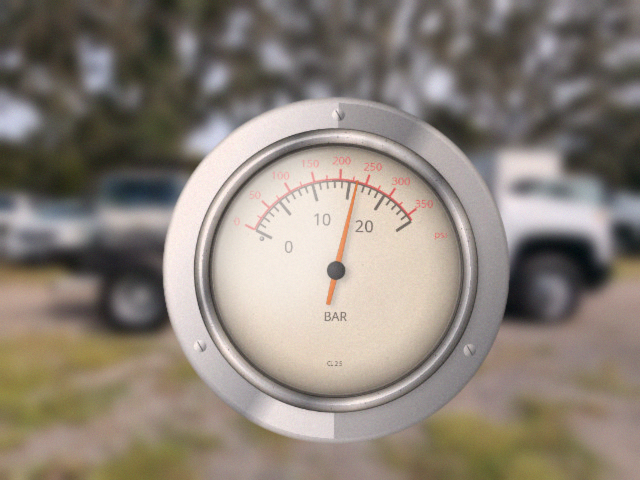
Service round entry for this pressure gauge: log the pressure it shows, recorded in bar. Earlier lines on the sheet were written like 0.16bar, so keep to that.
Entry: 16bar
